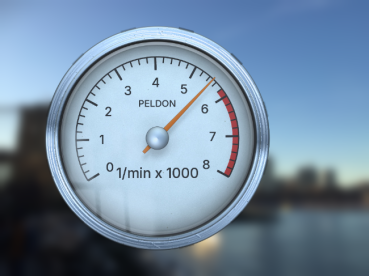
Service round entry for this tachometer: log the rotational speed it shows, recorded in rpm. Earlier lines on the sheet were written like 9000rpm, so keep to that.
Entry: 5500rpm
